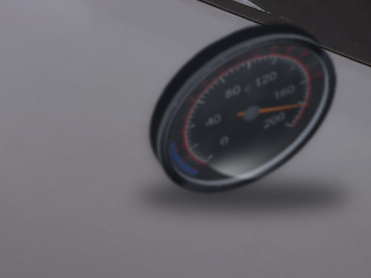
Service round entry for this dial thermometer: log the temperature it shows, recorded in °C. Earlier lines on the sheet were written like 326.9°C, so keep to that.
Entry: 180°C
